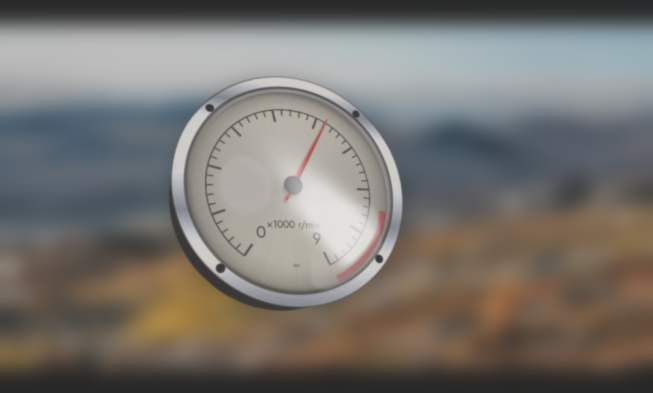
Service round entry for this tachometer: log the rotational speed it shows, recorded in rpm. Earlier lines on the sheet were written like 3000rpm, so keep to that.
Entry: 5200rpm
